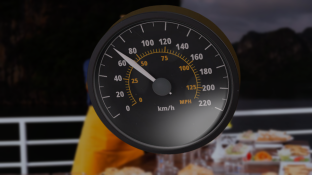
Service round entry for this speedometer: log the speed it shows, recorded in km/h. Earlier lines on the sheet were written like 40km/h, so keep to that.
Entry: 70km/h
